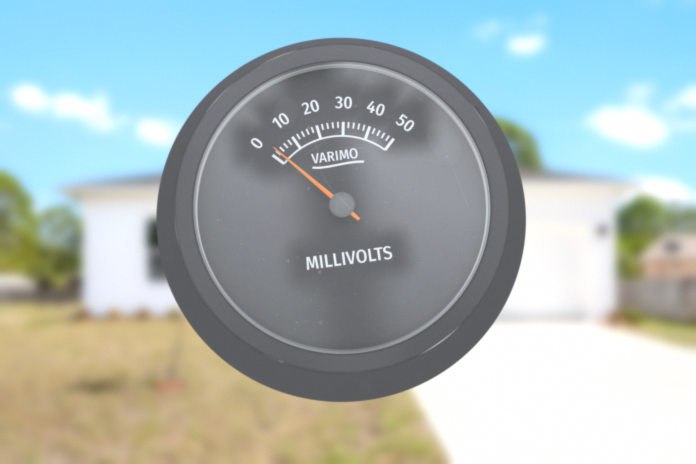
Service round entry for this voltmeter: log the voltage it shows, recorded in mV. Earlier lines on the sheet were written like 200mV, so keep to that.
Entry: 2mV
